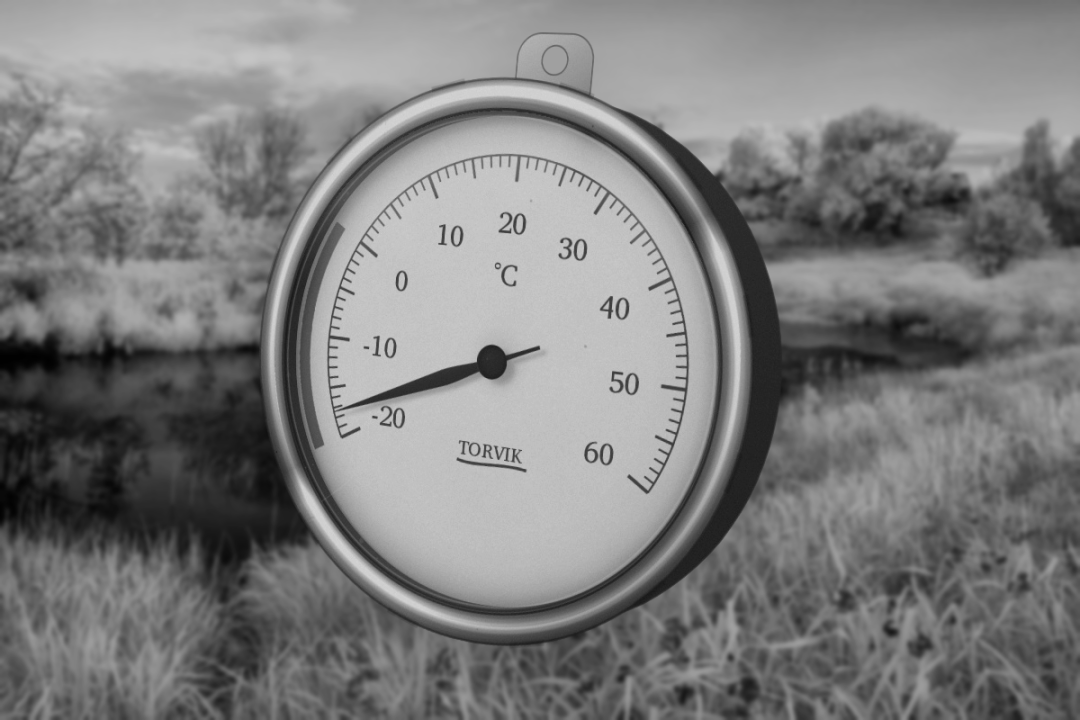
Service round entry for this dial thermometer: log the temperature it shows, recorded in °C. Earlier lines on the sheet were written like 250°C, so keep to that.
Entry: -17.5°C
